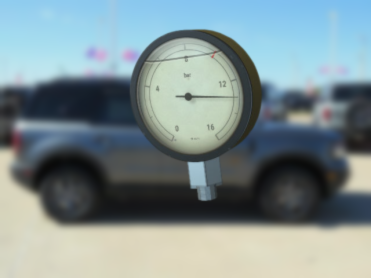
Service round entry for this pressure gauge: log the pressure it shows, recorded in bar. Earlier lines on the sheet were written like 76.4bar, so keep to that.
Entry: 13bar
